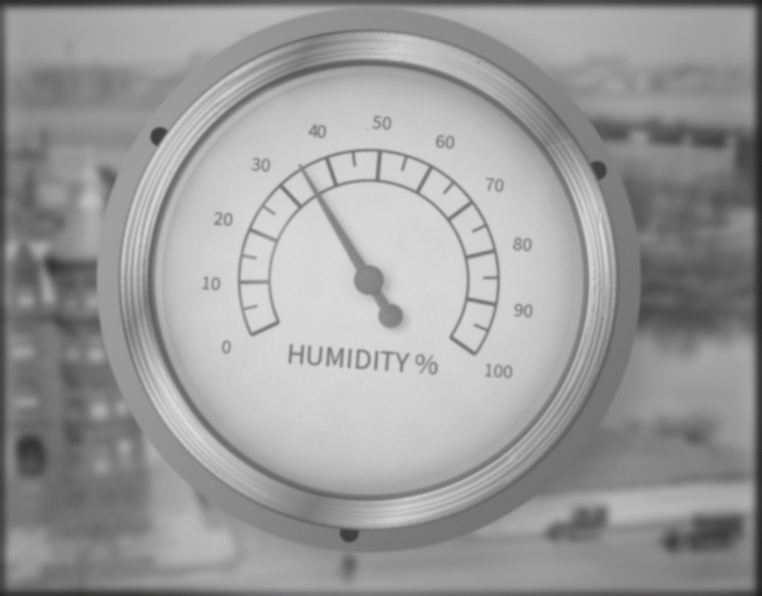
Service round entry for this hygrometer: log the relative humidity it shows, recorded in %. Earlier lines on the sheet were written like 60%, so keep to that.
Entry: 35%
